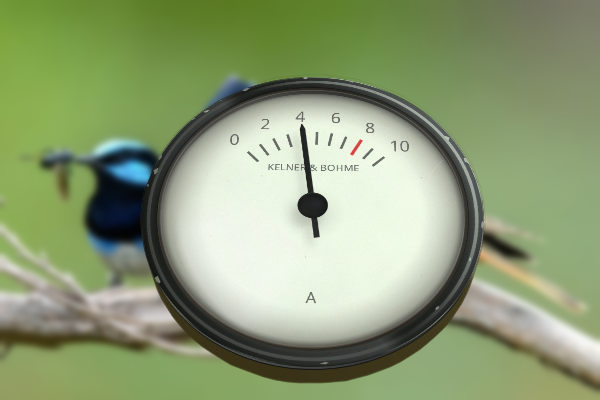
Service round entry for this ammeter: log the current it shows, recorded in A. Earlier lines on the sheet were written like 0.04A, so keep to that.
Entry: 4A
